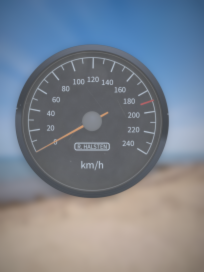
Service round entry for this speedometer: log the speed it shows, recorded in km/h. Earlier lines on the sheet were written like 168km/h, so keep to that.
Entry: 0km/h
